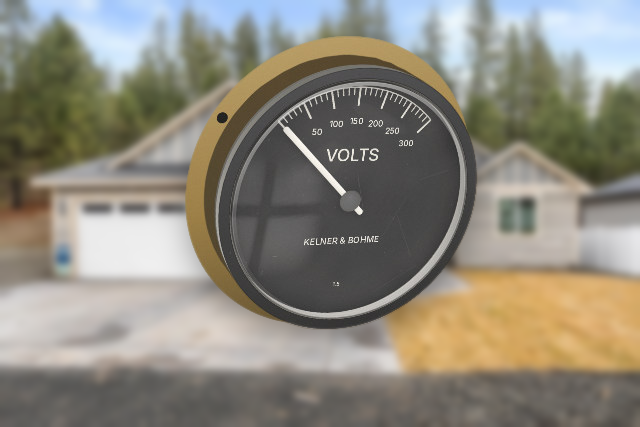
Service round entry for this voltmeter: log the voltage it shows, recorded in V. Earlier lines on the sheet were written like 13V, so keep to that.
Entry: 0V
